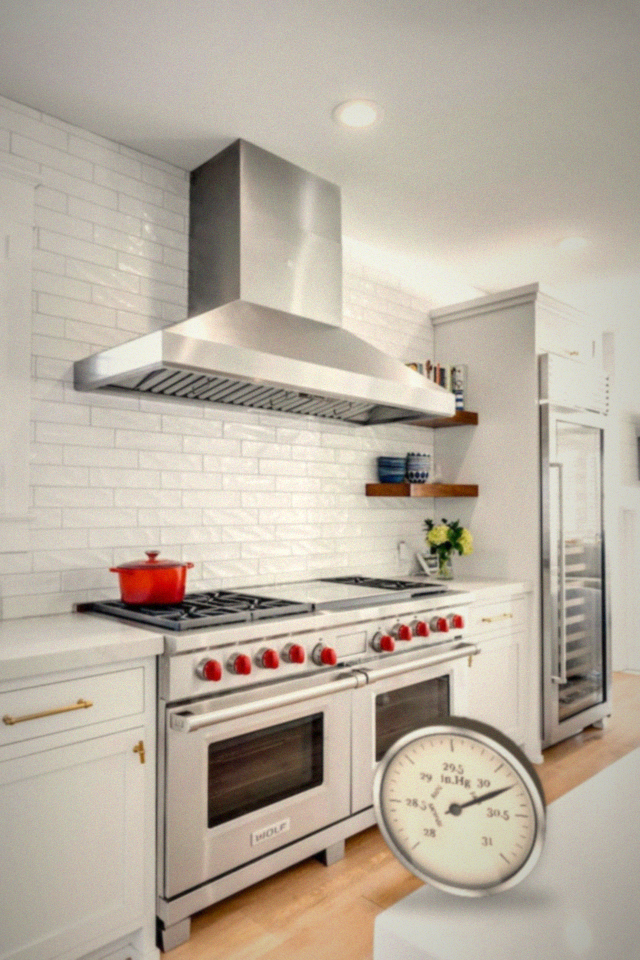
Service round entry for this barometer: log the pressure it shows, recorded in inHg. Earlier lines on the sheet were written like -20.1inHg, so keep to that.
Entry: 30.2inHg
